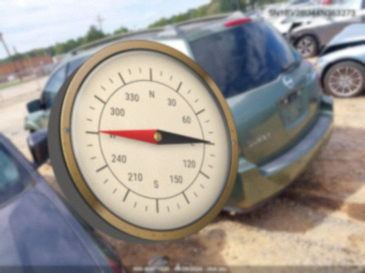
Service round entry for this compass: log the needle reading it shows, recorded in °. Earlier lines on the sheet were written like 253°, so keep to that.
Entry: 270°
